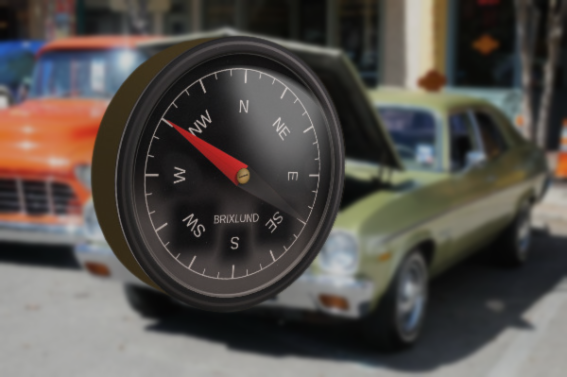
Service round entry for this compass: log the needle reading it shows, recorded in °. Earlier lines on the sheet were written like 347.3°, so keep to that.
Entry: 300°
